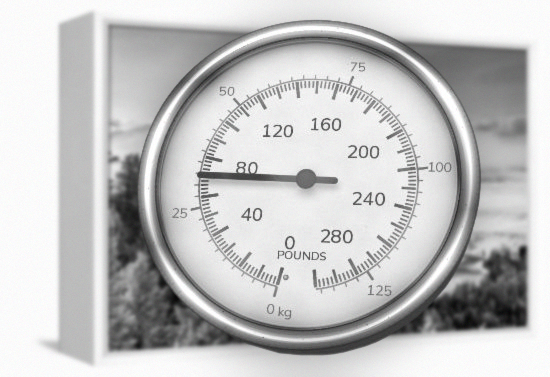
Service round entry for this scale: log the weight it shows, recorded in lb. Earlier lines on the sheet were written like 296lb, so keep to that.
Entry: 70lb
